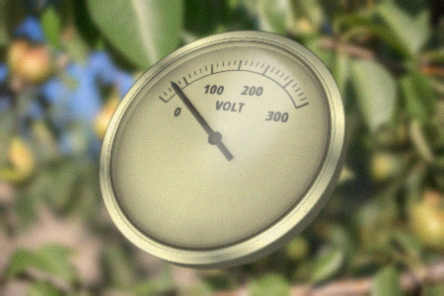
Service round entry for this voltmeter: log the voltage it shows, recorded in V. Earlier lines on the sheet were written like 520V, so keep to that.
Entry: 30V
